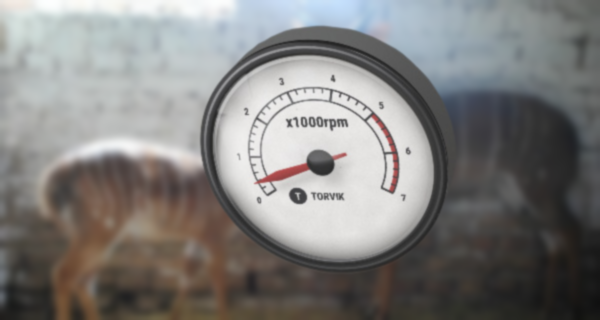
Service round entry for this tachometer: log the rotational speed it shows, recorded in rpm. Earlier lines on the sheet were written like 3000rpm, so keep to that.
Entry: 400rpm
